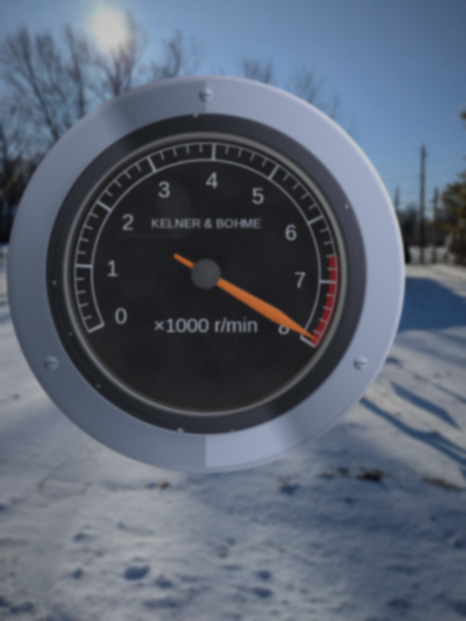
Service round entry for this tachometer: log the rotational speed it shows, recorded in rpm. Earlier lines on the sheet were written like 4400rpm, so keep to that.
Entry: 7900rpm
